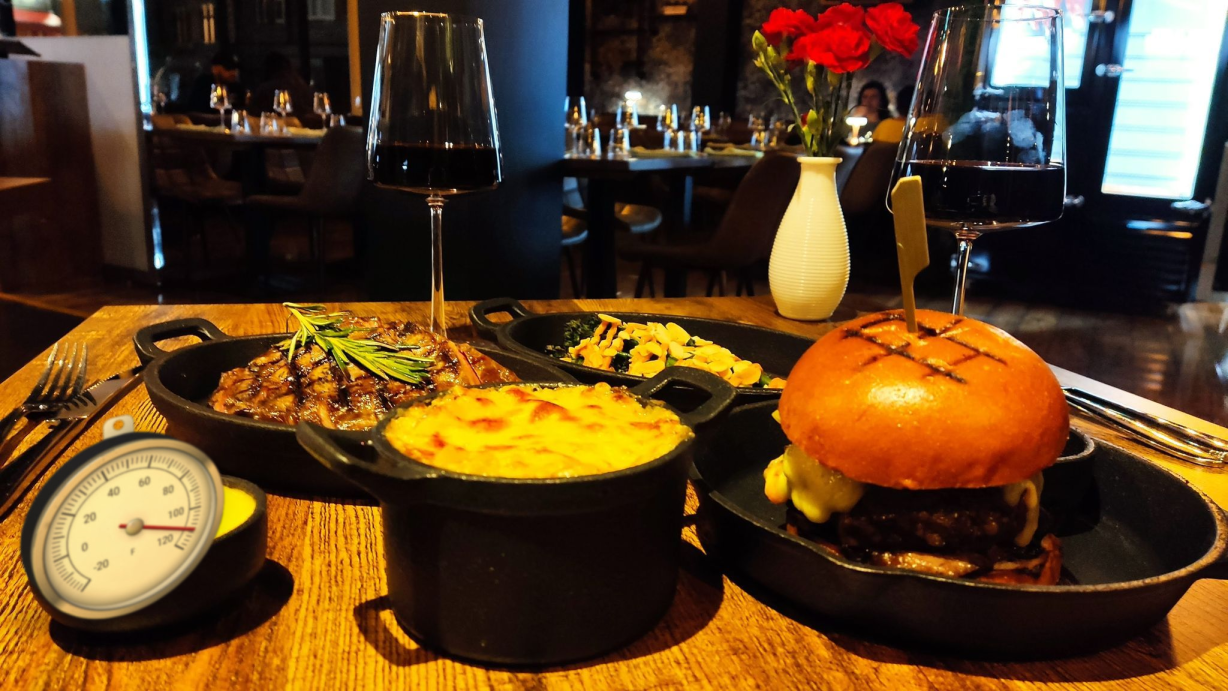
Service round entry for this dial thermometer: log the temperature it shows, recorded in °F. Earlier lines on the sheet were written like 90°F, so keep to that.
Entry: 110°F
